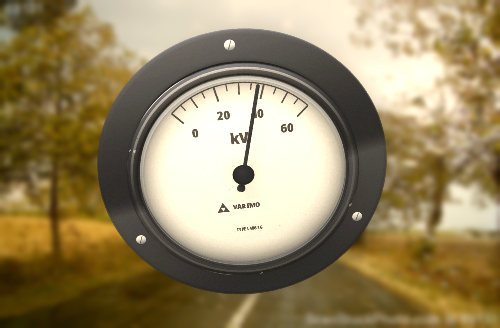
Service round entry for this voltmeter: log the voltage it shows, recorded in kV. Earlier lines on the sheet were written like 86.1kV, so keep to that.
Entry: 37.5kV
